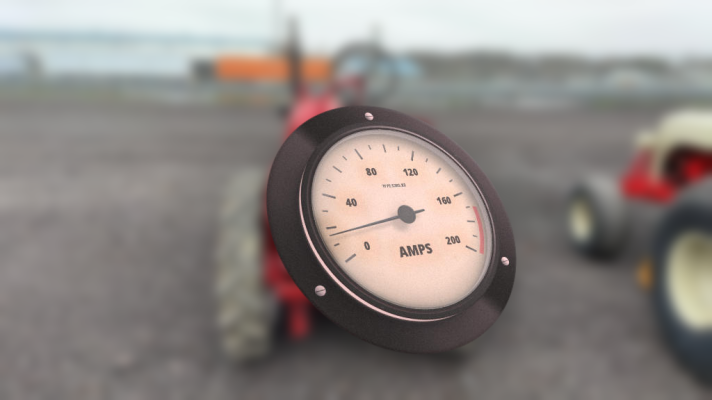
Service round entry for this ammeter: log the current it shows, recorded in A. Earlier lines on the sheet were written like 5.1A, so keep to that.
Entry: 15A
